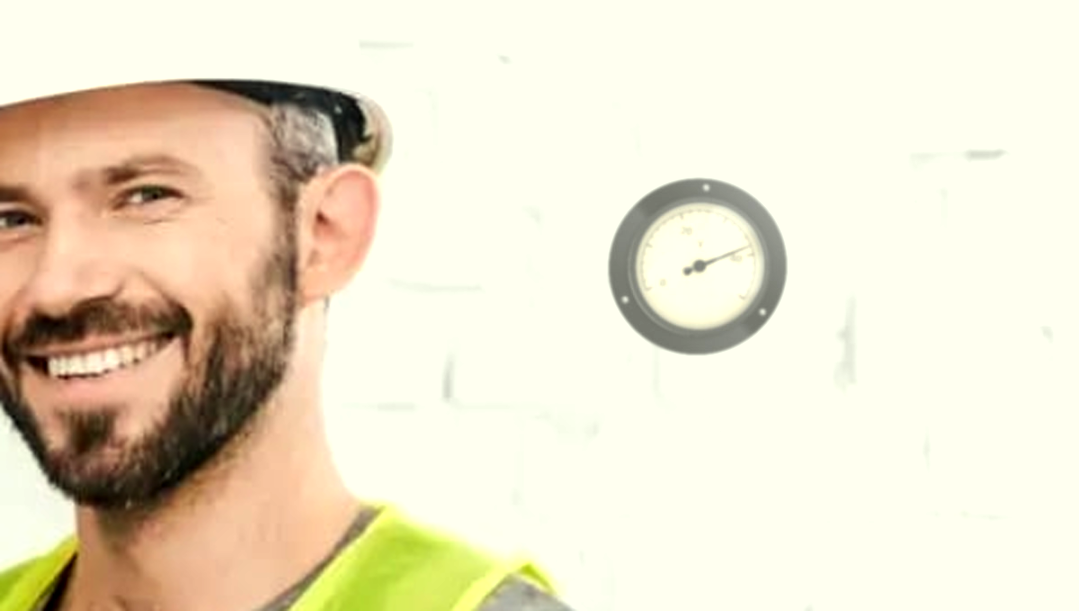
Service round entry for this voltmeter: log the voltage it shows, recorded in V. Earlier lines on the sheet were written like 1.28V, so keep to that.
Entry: 38V
